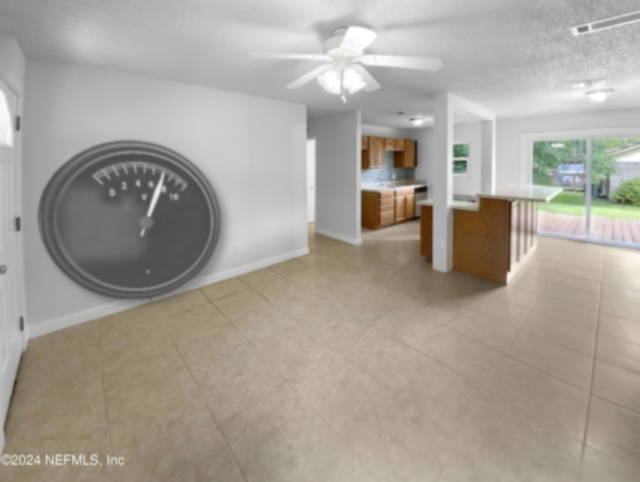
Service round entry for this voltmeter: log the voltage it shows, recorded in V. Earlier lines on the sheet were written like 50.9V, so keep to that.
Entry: 7V
